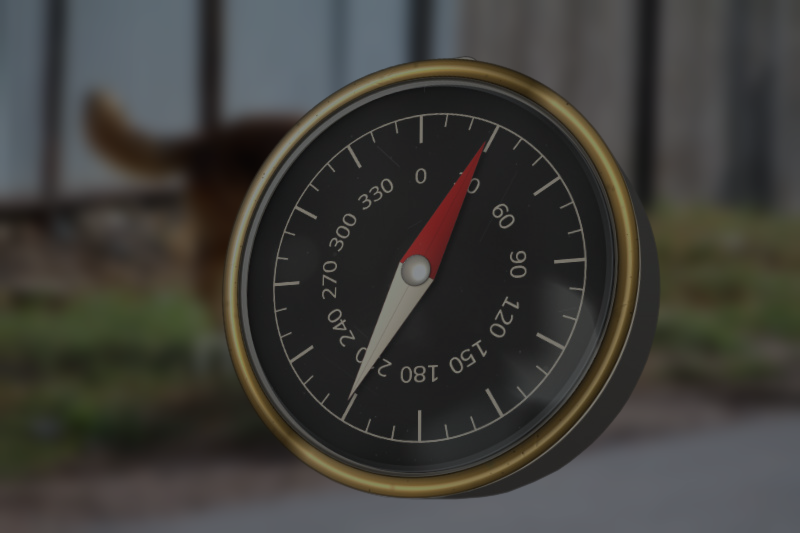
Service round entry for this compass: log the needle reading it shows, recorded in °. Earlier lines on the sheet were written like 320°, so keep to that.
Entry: 30°
